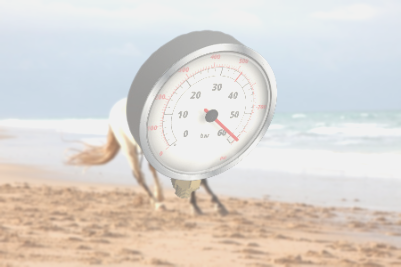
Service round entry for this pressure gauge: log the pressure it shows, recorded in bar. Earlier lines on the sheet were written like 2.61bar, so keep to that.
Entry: 58bar
